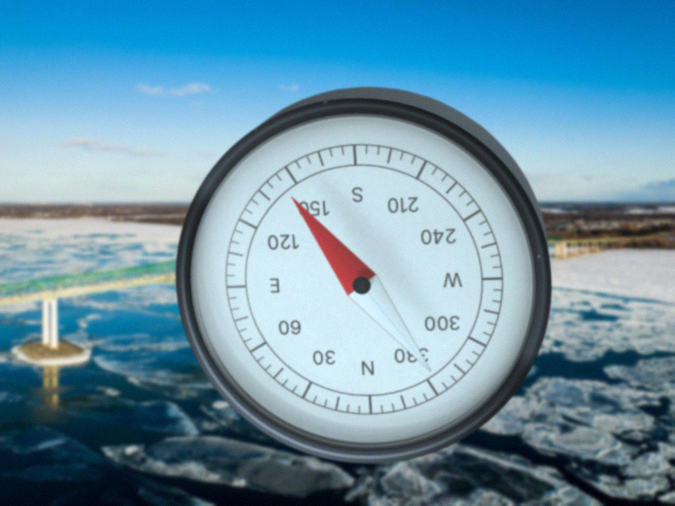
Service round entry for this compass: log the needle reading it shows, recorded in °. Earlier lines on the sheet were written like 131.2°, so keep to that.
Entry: 145°
